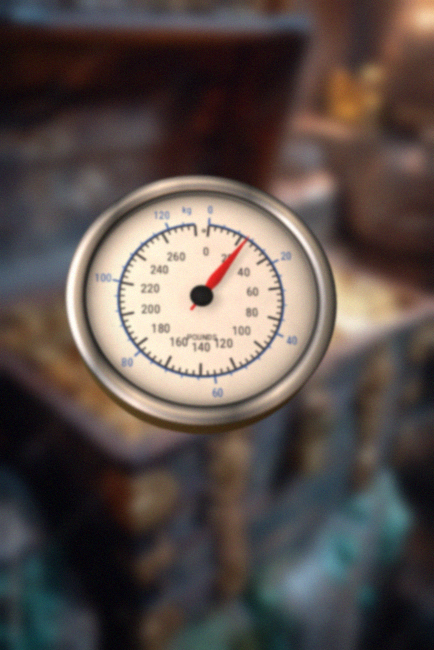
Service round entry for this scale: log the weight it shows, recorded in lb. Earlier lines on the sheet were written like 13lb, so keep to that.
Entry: 24lb
